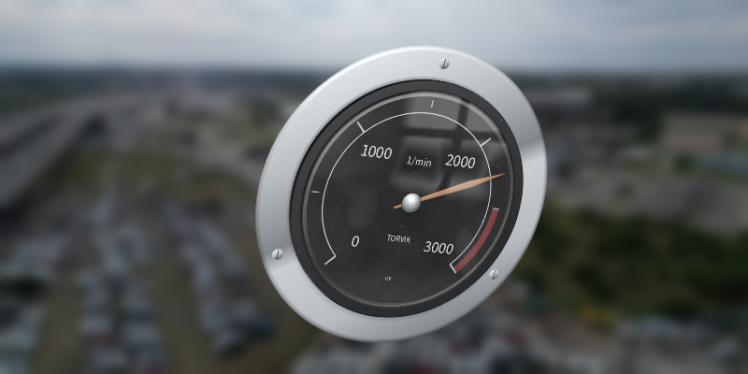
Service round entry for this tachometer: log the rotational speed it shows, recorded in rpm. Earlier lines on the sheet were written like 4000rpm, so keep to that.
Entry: 2250rpm
